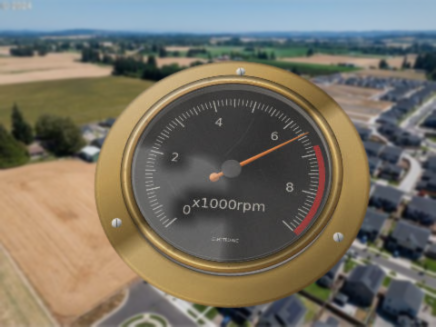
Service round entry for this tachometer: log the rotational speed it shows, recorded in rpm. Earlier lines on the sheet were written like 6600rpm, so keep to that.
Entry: 6500rpm
